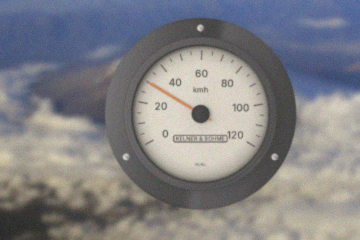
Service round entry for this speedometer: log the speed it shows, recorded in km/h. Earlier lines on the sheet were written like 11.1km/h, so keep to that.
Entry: 30km/h
